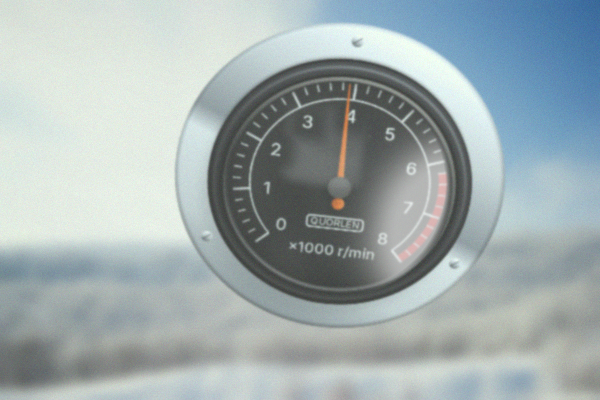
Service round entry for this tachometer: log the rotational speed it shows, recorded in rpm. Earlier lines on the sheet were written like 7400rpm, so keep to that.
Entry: 3900rpm
